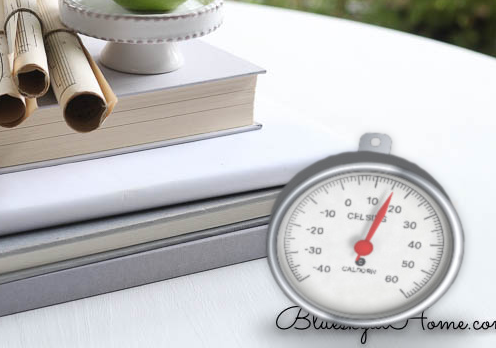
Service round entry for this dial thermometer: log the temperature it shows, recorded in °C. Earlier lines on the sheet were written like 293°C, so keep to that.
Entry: 15°C
